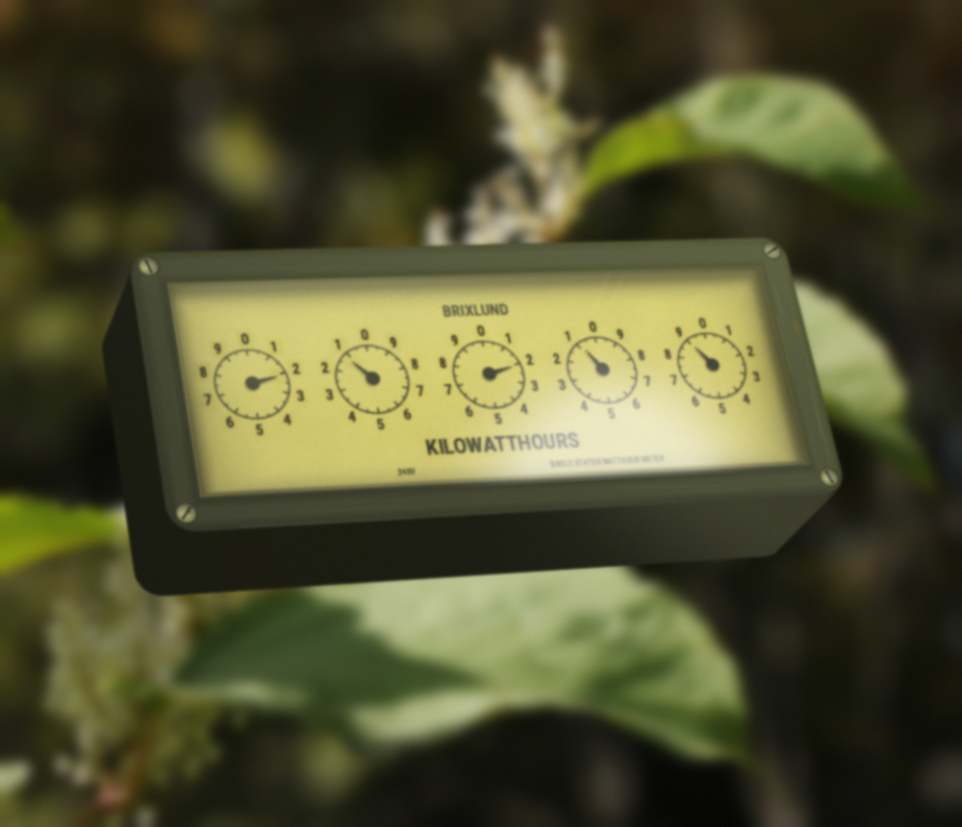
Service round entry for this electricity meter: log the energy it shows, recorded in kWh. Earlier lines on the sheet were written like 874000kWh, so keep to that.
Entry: 21209kWh
